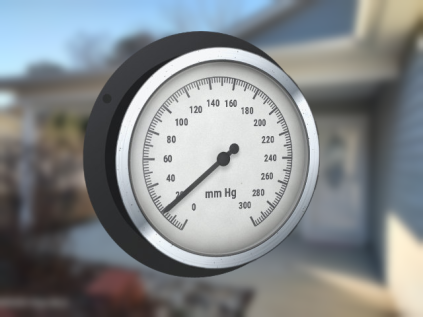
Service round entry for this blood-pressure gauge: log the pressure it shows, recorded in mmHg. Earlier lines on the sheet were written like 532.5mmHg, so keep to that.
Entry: 20mmHg
